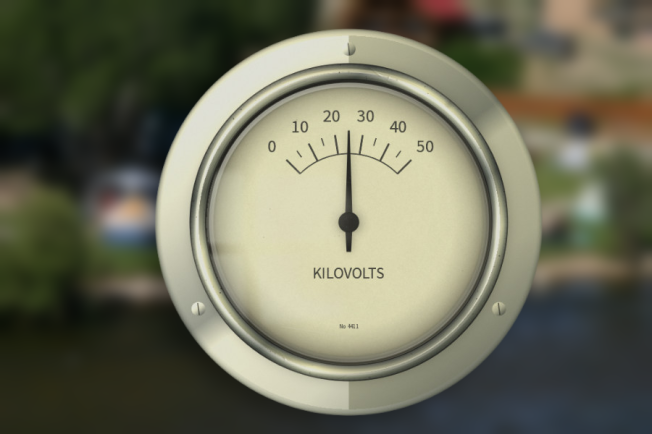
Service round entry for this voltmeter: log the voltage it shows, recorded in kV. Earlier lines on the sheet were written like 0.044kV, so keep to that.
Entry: 25kV
